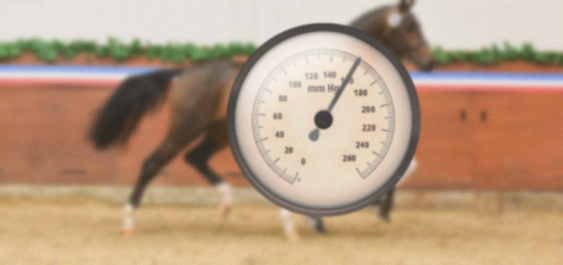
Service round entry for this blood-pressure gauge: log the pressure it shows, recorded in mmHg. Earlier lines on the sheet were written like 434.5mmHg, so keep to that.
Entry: 160mmHg
